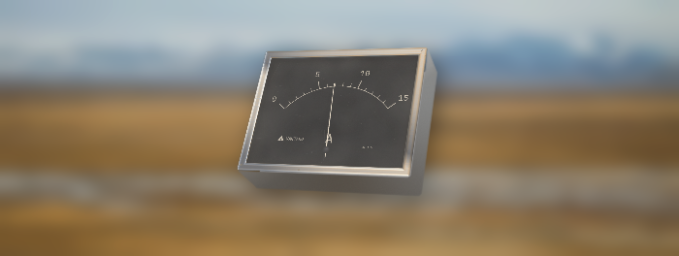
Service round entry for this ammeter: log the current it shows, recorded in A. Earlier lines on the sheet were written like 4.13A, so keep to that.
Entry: 7A
